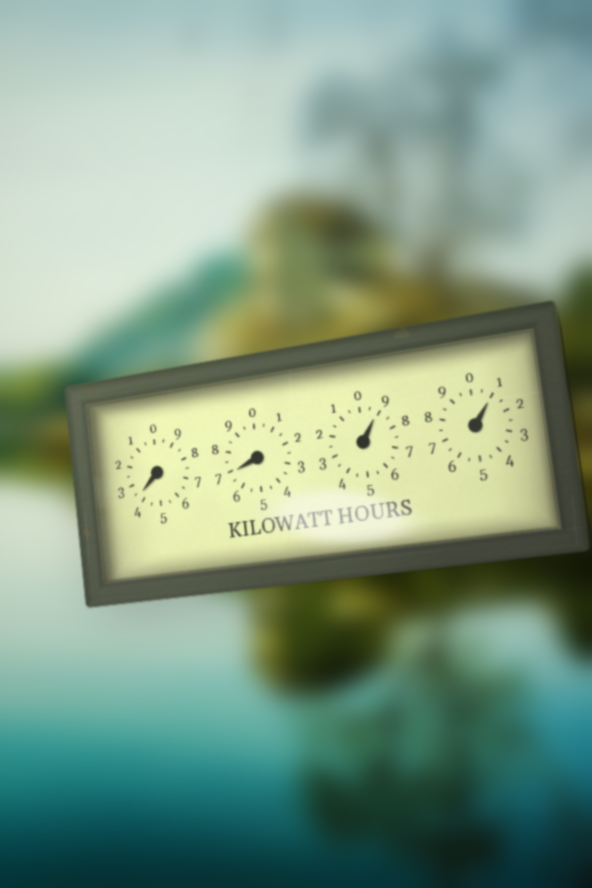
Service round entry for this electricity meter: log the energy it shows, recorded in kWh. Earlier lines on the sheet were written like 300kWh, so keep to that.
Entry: 3691kWh
